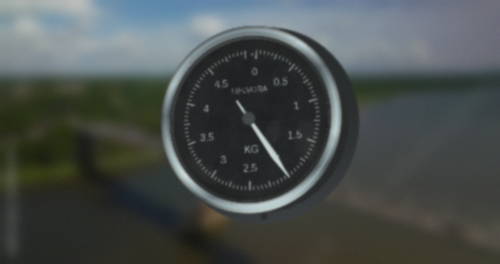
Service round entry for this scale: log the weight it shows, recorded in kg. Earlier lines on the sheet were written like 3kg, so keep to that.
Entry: 2kg
